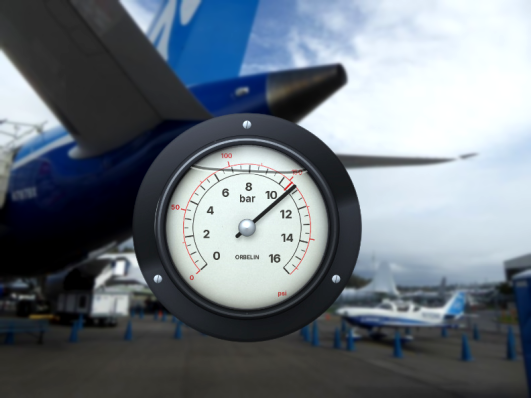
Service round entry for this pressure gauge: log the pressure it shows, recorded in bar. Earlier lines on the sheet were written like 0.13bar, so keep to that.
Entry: 10.75bar
